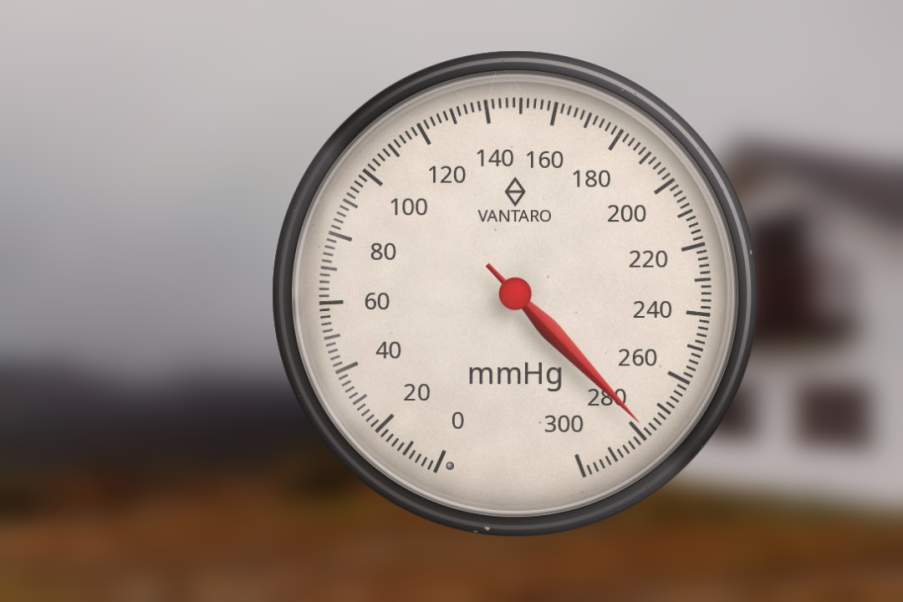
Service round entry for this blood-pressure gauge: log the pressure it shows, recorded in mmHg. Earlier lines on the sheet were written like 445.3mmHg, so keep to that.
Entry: 278mmHg
